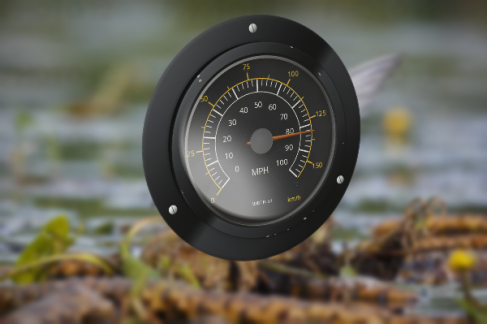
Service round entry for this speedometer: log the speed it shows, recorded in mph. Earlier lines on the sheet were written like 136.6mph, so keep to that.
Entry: 82mph
